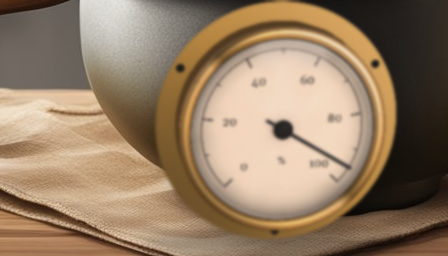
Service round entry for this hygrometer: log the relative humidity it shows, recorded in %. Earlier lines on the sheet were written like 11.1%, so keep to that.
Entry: 95%
